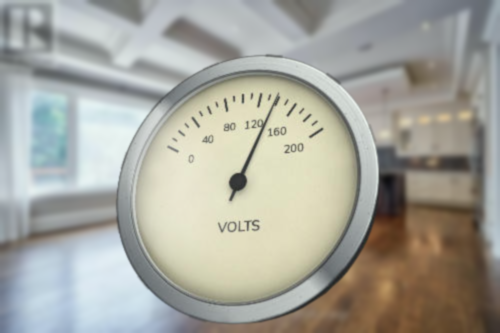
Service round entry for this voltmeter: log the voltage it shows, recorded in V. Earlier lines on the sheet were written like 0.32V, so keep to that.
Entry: 140V
